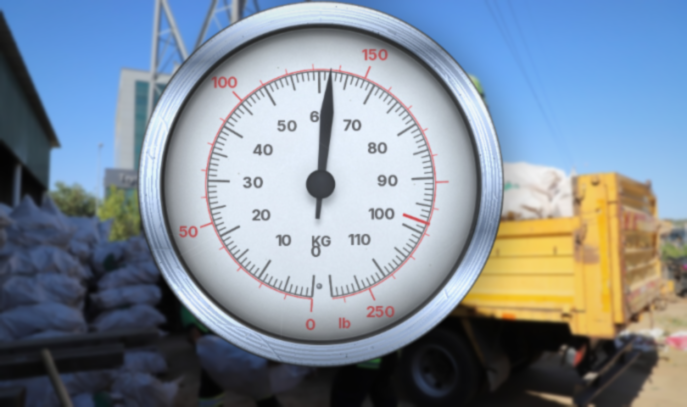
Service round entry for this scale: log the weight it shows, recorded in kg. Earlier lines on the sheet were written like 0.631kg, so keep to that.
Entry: 62kg
